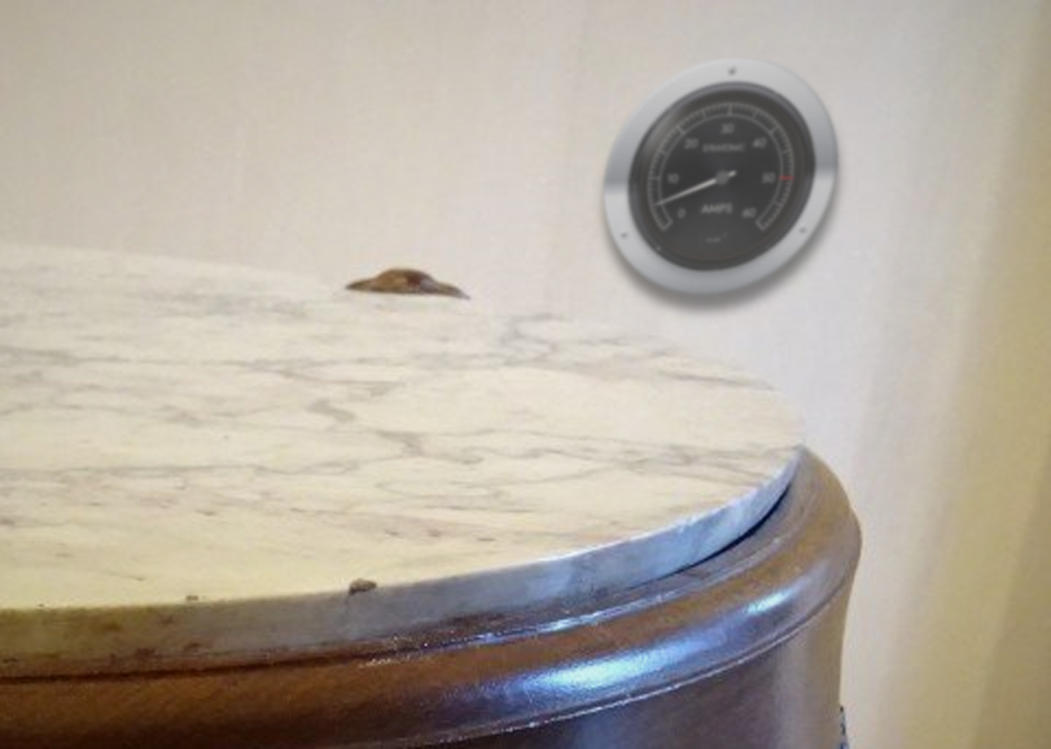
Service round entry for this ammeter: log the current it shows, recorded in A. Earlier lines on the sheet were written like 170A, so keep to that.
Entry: 5A
